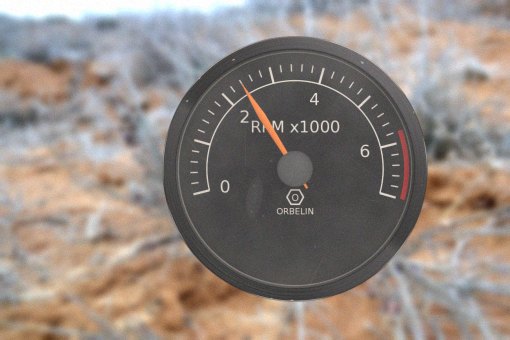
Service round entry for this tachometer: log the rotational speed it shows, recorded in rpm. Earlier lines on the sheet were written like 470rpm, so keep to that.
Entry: 2400rpm
